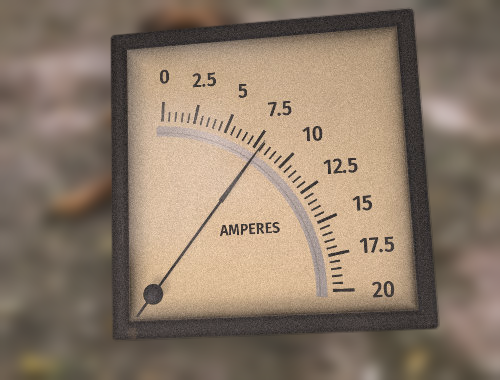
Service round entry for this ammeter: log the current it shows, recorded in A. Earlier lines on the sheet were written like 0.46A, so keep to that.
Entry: 8A
